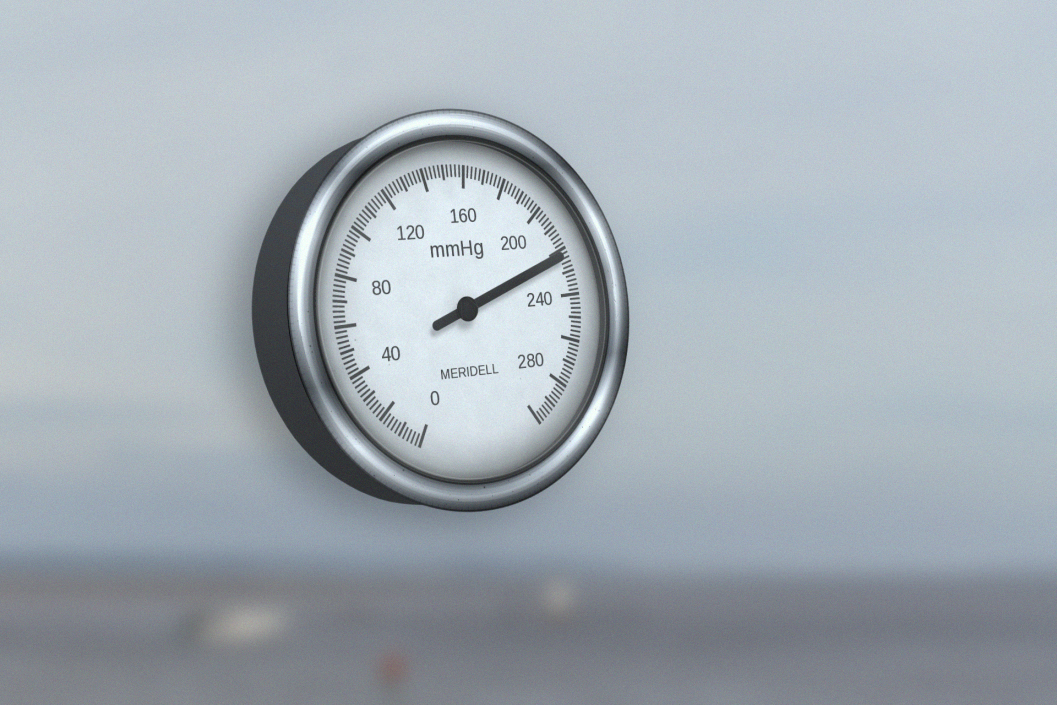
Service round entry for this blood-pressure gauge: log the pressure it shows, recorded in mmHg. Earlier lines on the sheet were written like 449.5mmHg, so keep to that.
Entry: 222mmHg
